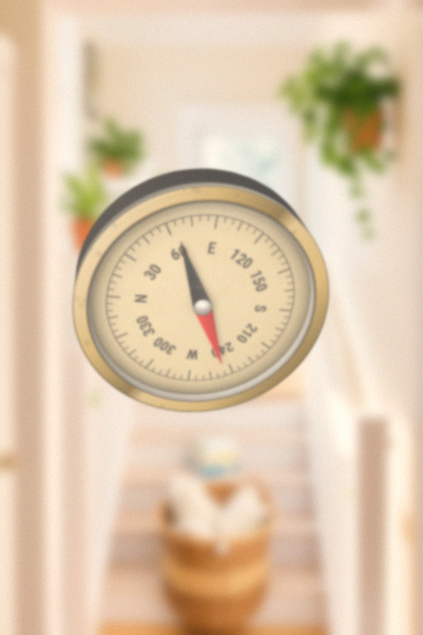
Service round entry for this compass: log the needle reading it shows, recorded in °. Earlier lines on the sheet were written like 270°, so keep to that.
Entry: 245°
